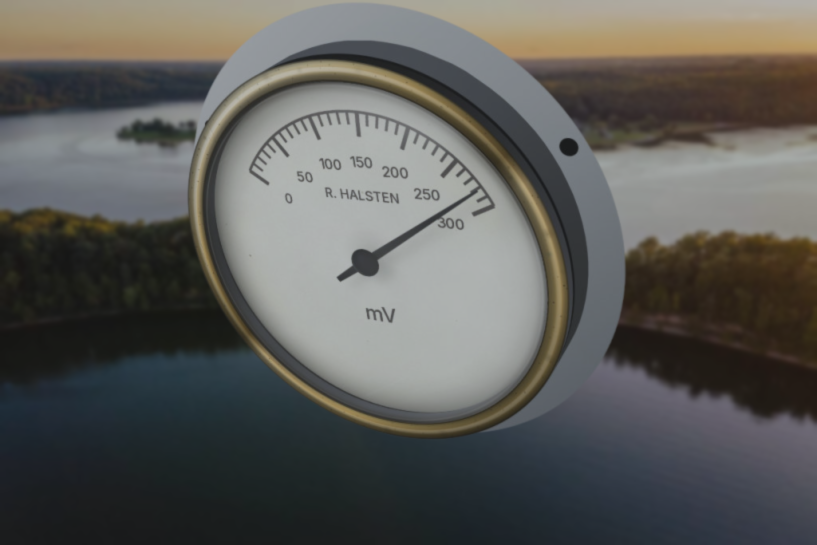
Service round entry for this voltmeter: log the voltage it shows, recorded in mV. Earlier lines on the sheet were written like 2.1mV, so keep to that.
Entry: 280mV
